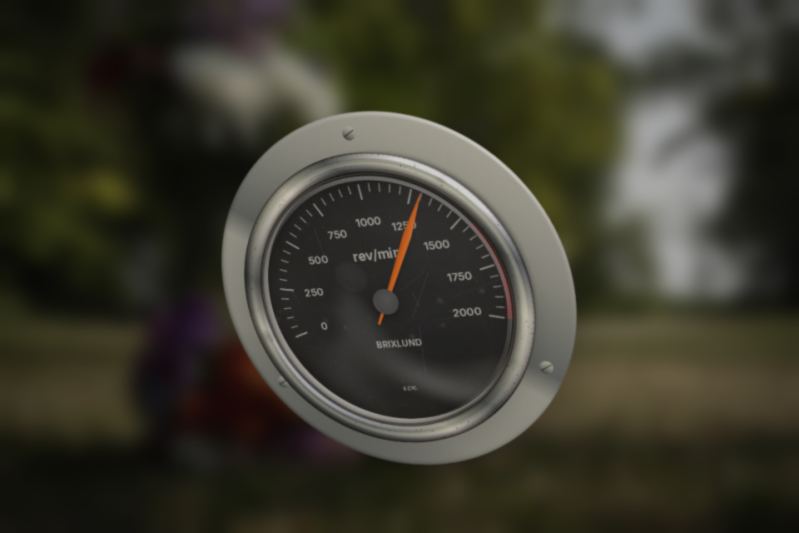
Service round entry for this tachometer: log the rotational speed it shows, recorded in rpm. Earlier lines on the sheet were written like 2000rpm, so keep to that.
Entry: 1300rpm
